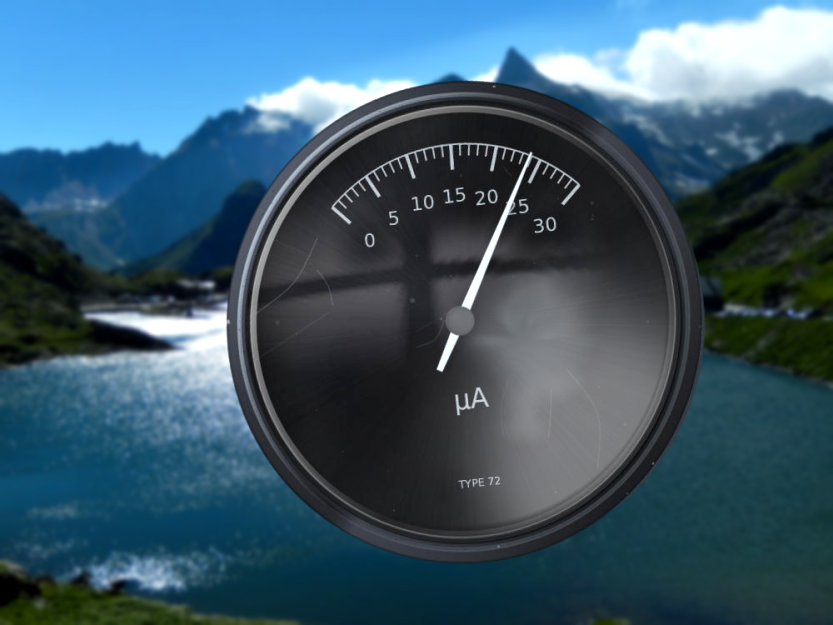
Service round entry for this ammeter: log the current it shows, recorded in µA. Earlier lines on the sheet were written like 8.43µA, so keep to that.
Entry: 24µA
